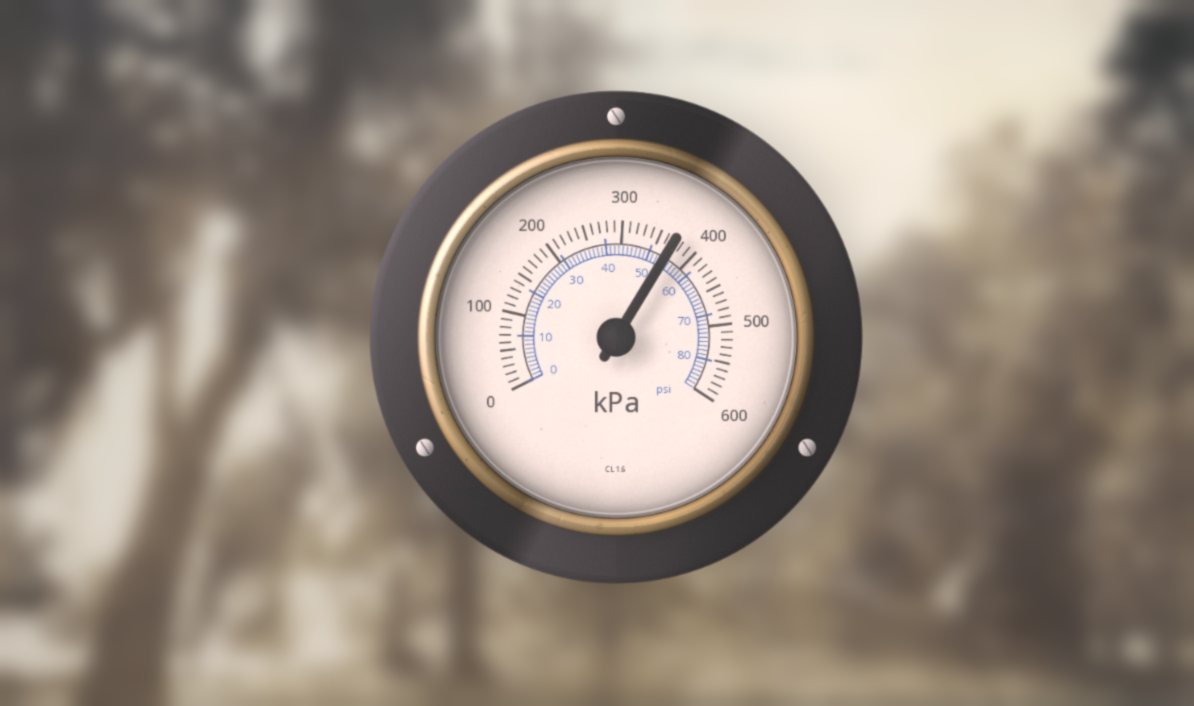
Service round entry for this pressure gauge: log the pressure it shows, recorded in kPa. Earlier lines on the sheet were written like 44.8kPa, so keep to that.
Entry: 370kPa
